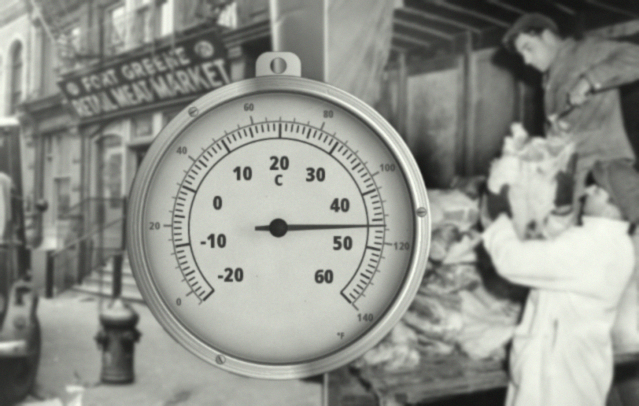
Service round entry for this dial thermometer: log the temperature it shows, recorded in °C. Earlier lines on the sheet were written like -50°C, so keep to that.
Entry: 46°C
